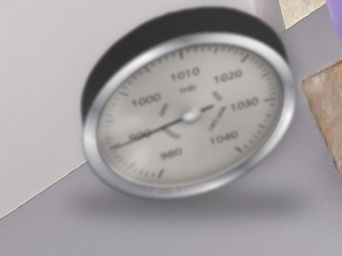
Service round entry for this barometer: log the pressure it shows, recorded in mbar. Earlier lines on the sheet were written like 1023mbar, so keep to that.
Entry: 990mbar
